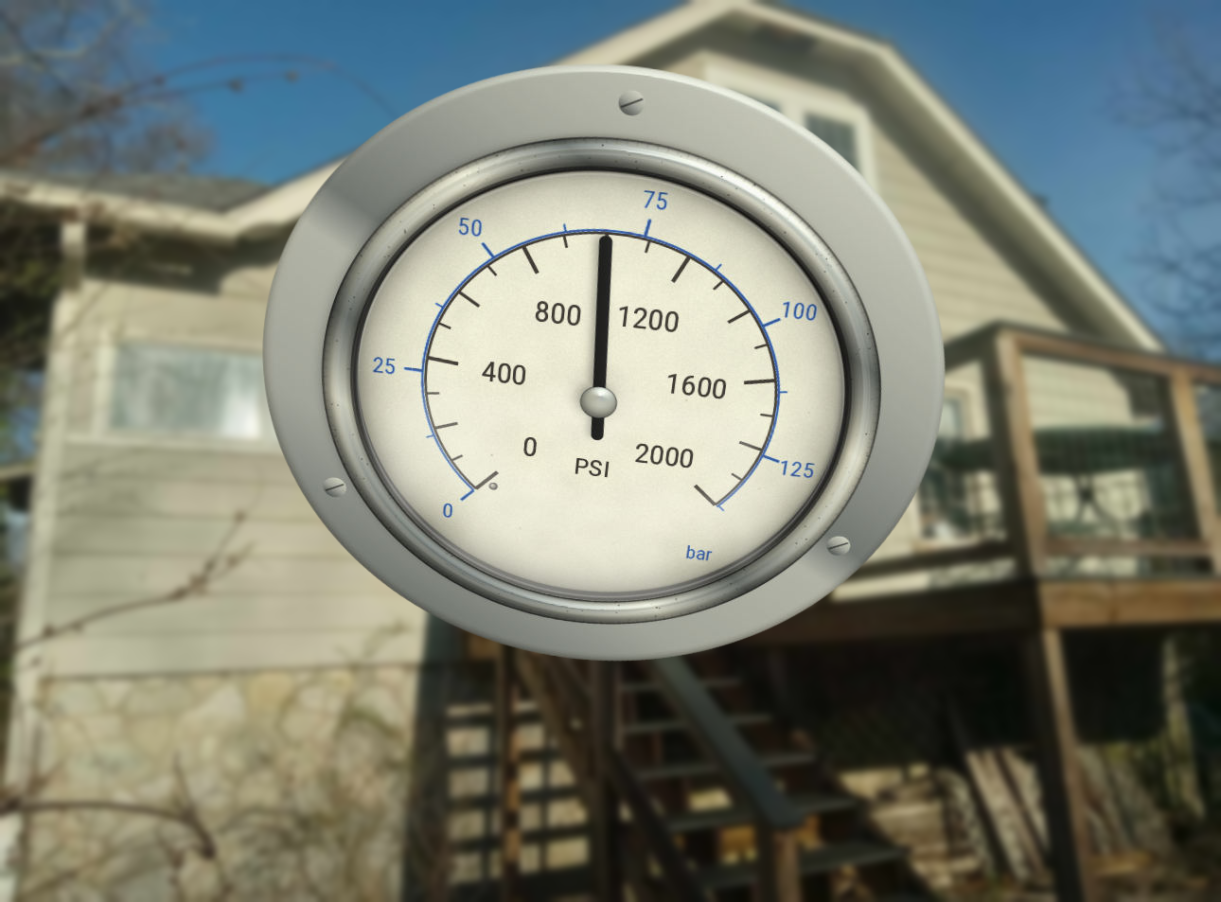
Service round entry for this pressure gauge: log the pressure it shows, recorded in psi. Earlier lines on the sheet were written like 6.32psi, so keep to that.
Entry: 1000psi
